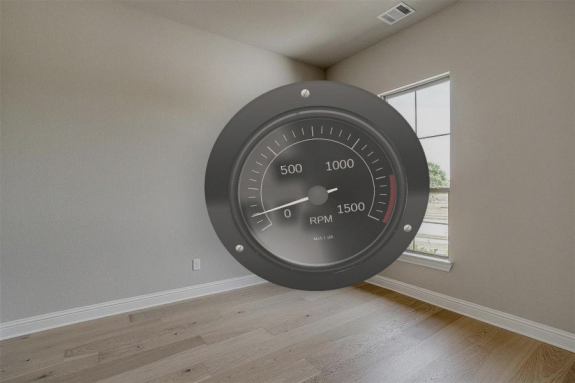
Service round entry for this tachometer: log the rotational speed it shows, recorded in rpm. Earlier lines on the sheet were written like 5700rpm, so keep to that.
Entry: 100rpm
